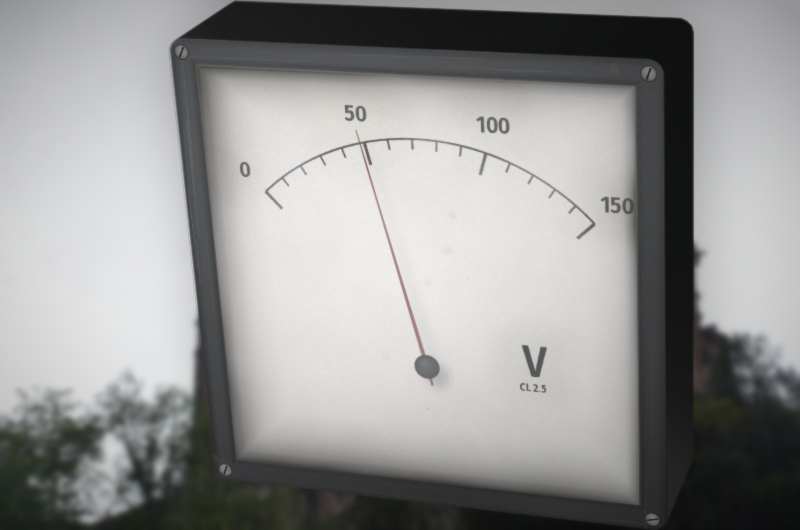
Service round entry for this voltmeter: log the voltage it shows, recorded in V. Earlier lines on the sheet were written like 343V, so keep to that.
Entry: 50V
